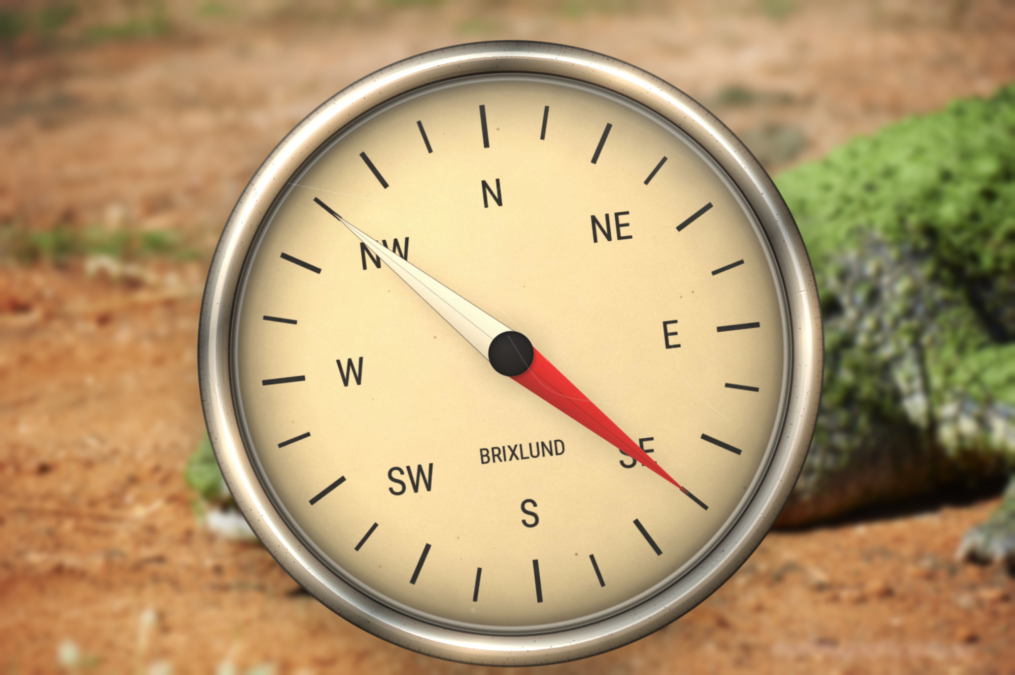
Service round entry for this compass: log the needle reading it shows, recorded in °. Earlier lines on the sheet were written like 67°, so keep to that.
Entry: 135°
